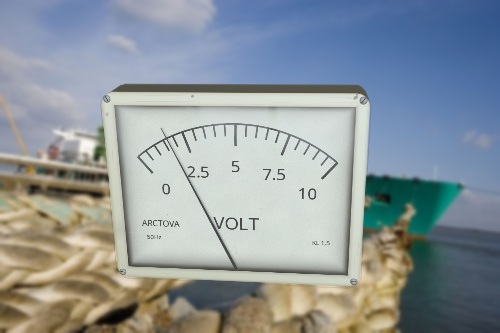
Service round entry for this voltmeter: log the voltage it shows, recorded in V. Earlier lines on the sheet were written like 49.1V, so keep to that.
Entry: 1.75V
